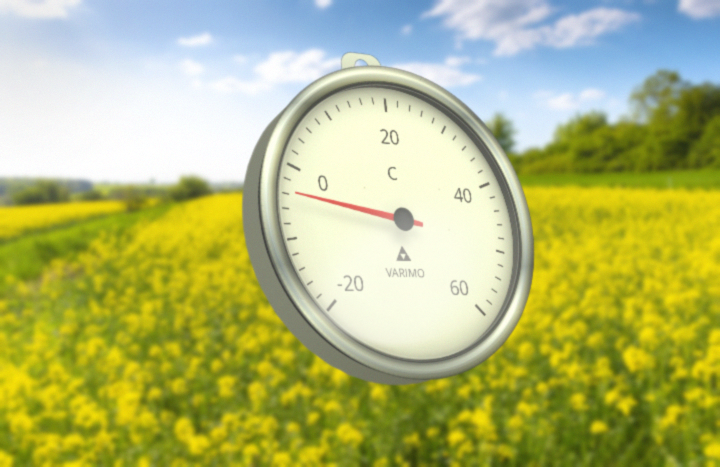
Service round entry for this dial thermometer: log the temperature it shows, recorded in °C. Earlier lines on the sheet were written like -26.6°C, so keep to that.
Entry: -4°C
